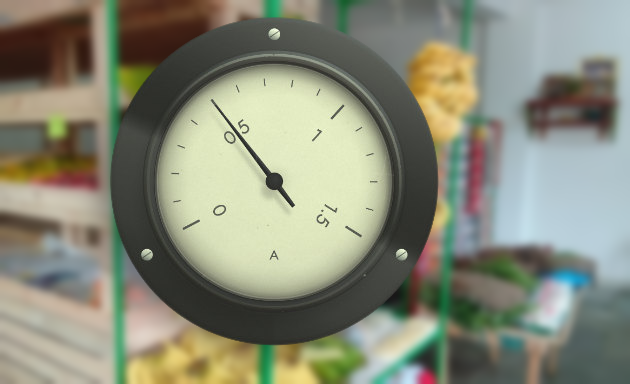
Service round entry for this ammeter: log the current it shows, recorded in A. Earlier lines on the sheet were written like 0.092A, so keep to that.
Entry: 0.5A
